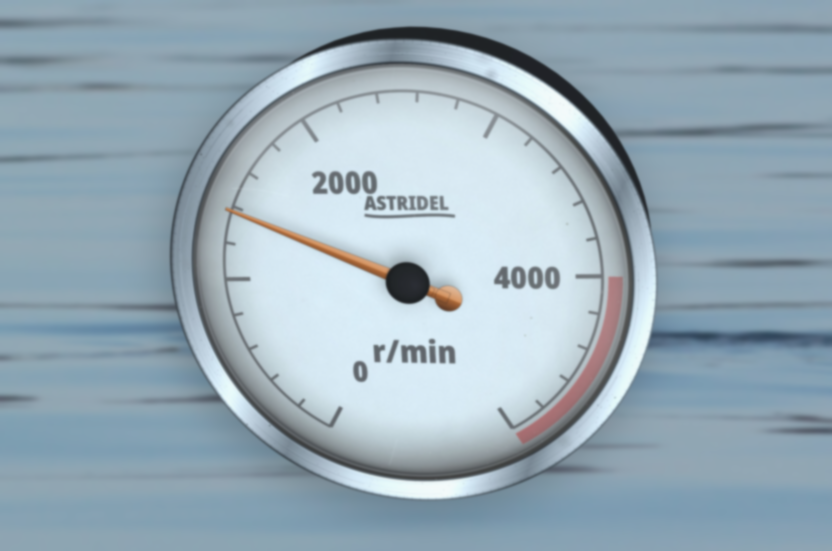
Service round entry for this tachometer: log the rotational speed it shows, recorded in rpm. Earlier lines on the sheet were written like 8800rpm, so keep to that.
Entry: 1400rpm
